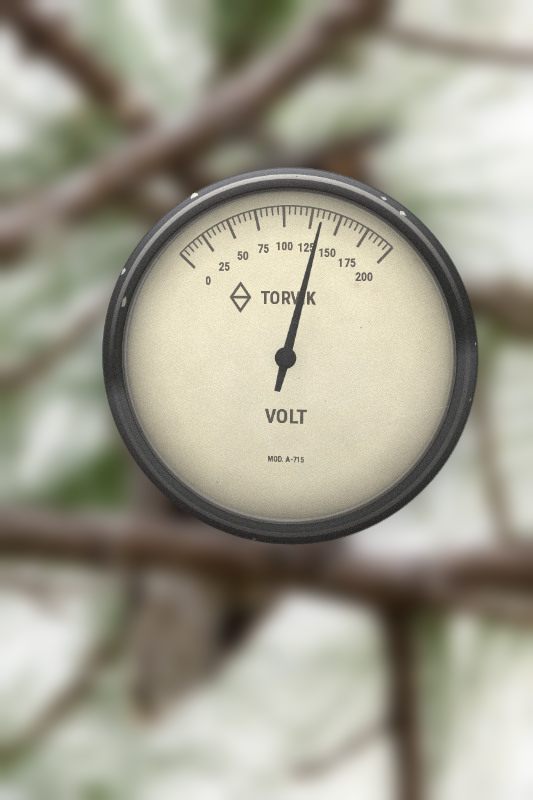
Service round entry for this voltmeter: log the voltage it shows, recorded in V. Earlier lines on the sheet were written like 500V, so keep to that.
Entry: 135V
